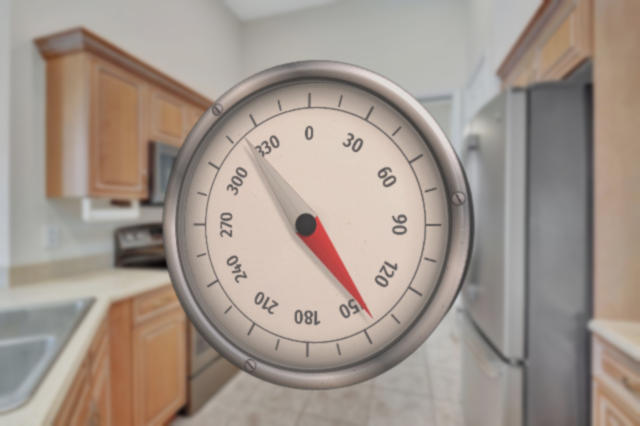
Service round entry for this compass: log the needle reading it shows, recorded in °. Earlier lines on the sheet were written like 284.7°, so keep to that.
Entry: 142.5°
